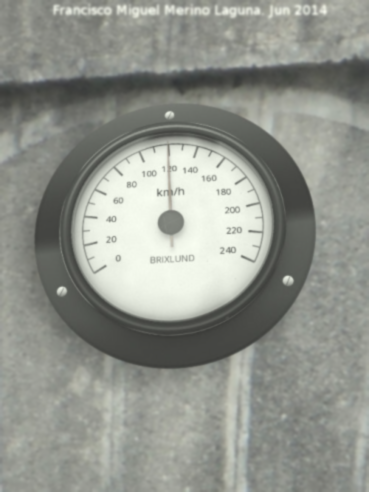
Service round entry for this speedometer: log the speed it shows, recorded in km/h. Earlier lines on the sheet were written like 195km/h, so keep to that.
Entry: 120km/h
